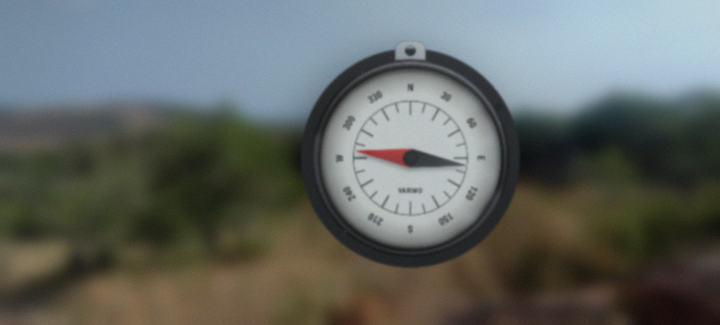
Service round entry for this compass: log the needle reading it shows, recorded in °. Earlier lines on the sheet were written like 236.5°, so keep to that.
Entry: 277.5°
